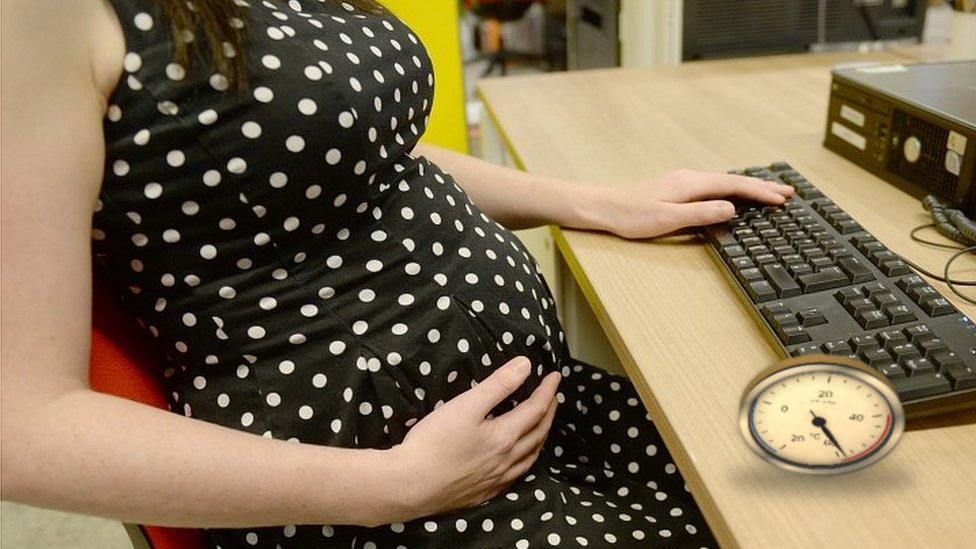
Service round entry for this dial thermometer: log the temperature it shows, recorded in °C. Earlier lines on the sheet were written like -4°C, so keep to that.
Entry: 58°C
